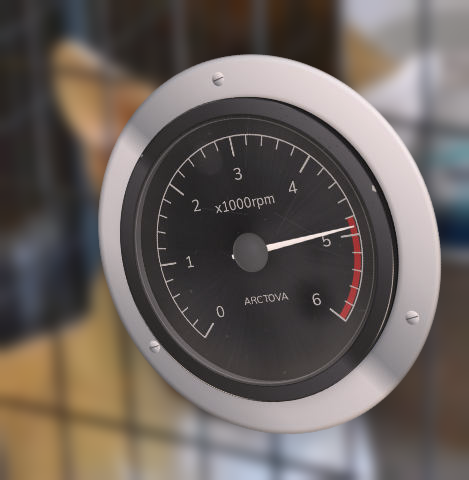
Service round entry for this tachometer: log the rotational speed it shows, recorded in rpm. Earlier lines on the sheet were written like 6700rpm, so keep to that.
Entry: 4900rpm
